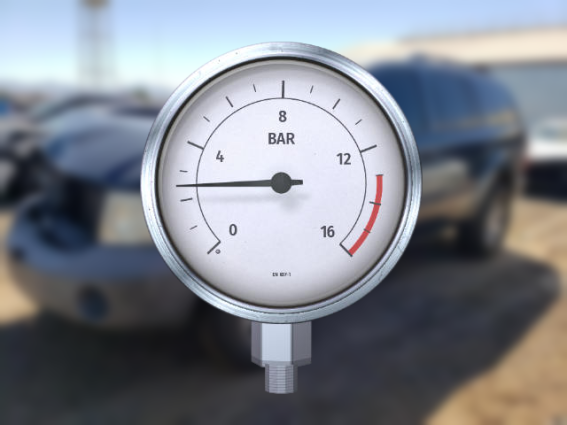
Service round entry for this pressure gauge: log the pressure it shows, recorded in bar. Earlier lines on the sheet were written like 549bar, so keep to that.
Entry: 2.5bar
